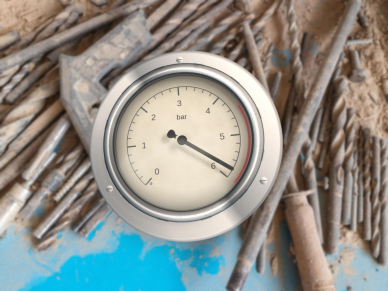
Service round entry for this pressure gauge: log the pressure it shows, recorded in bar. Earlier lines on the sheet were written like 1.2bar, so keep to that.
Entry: 5.8bar
